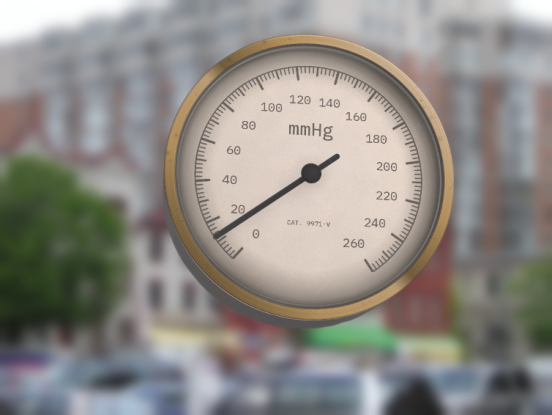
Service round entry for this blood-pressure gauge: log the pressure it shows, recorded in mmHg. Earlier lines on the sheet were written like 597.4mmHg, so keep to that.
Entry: 12mmHg
